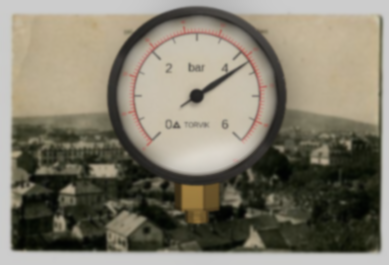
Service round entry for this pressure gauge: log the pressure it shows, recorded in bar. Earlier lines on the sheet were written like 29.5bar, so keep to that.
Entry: 4.25bar
